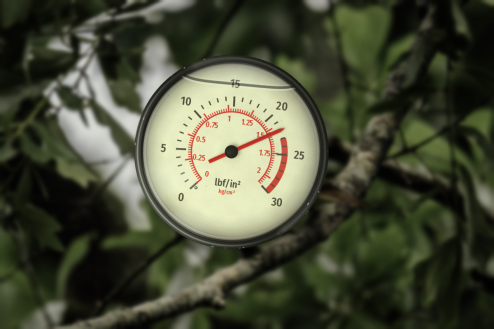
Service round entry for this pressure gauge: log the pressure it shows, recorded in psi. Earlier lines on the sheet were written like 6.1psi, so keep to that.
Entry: 22psi
